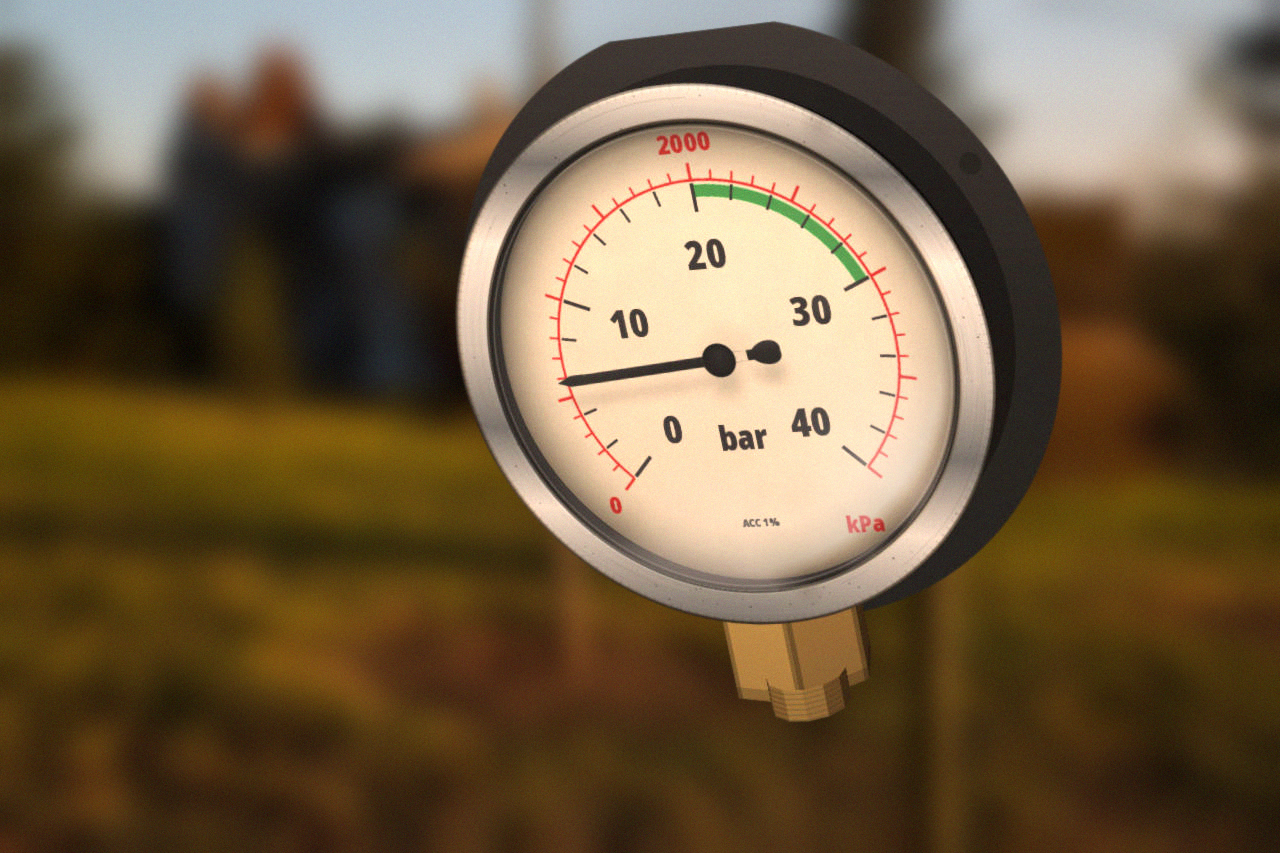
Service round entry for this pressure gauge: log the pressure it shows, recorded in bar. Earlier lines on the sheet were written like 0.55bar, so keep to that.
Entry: 6bar
